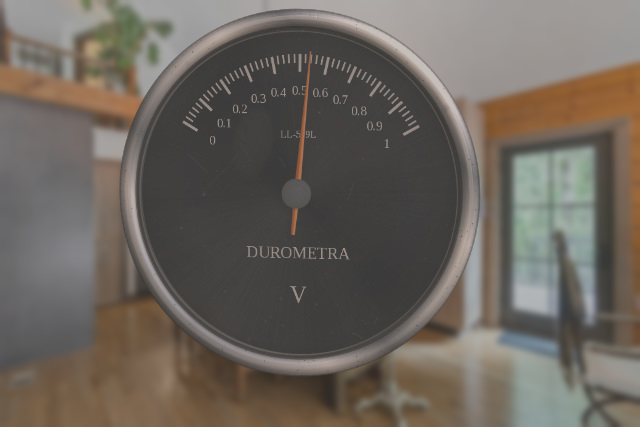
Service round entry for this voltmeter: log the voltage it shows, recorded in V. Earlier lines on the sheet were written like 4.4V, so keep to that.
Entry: 0.54V
